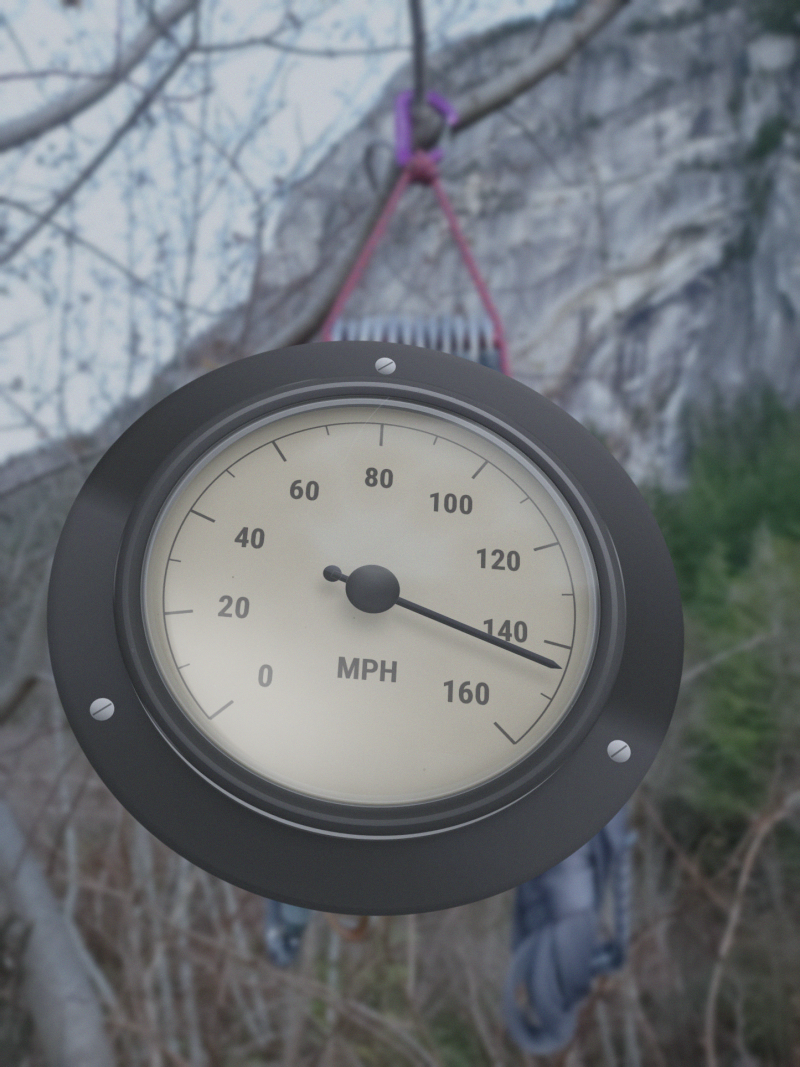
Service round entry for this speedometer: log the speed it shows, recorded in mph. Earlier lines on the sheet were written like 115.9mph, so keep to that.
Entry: 145mph
